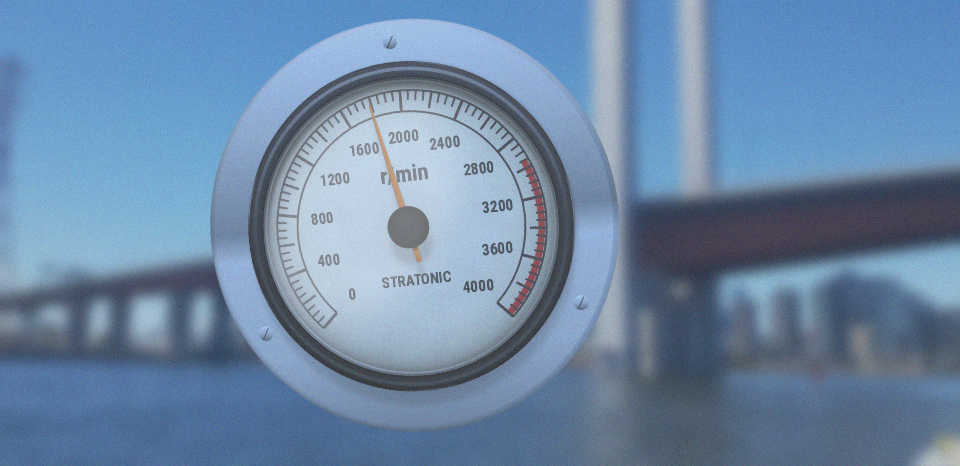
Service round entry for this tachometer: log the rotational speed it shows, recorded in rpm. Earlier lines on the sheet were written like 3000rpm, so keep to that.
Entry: 1800rpm
